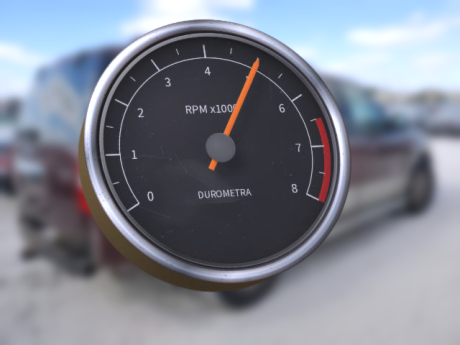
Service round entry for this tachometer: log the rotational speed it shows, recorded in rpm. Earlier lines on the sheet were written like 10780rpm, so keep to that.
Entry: 5000rpm
